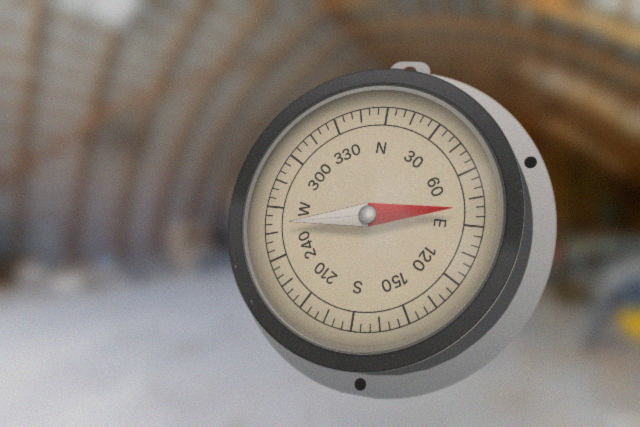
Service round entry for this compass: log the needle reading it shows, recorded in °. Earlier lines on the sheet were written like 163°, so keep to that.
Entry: 80°
